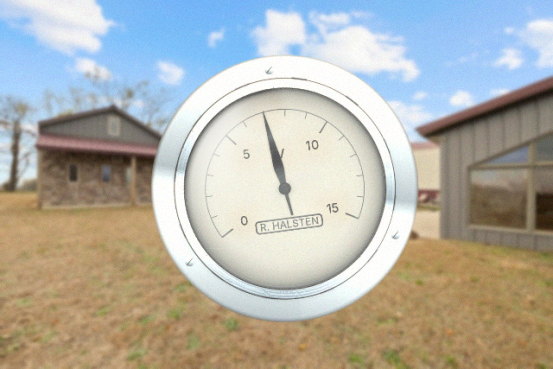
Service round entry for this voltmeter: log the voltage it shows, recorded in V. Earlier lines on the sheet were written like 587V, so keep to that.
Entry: 7V
